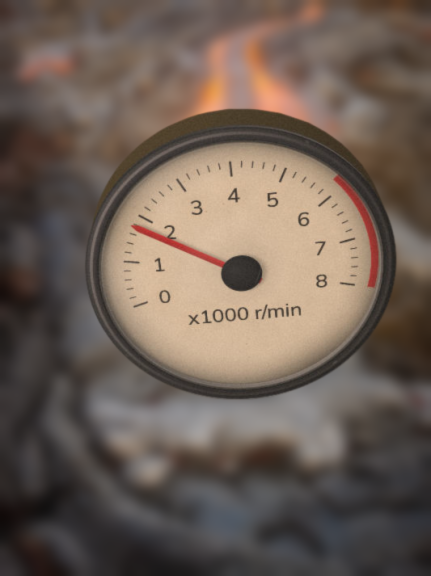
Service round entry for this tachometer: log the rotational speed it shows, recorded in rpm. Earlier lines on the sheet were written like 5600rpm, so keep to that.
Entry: 1800rpm
